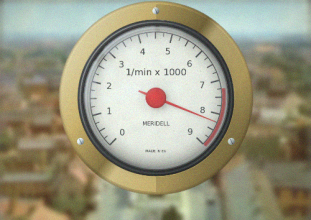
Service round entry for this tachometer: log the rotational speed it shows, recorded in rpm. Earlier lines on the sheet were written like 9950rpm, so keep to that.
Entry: 8250rpm
